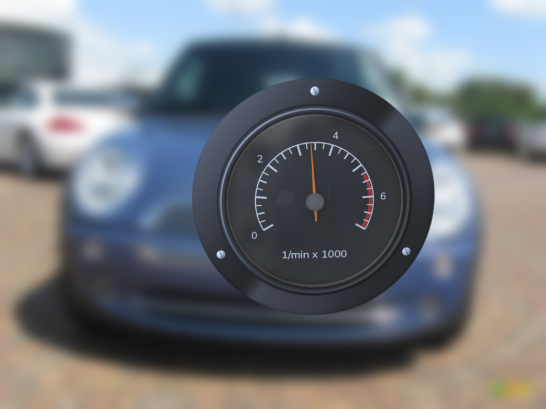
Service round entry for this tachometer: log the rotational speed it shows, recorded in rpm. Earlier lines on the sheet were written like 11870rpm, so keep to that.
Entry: 3375rpm
